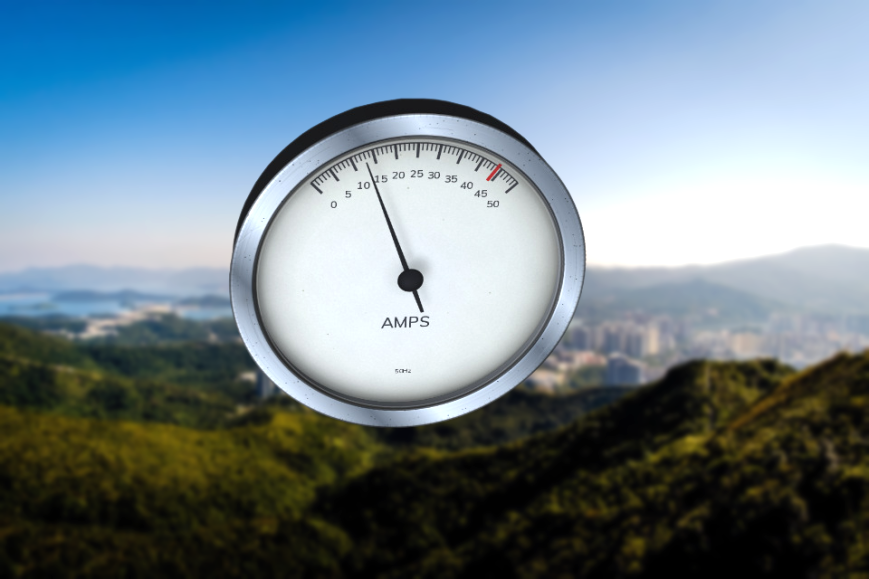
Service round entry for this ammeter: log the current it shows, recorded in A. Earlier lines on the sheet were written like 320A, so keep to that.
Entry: 13A
